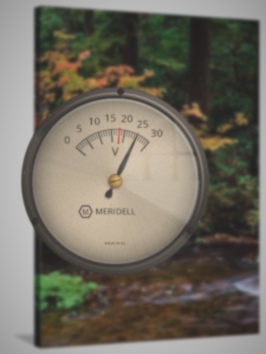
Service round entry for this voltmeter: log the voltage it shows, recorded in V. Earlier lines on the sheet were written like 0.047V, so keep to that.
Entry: 25V
